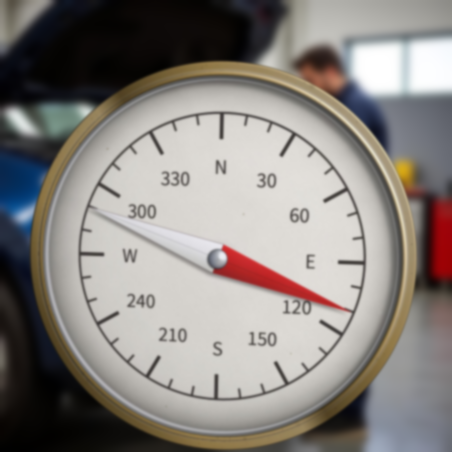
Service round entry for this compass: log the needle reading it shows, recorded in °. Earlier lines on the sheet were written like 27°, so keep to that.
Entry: 110°
